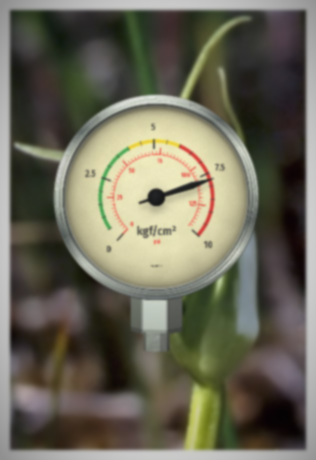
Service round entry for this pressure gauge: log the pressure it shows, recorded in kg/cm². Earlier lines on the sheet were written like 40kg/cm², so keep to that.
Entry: 7.75kg/cm²
